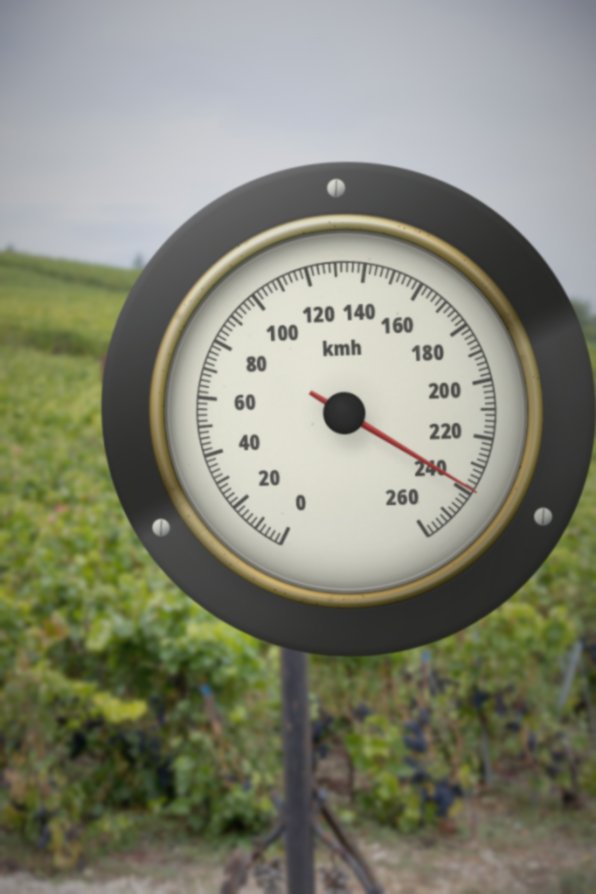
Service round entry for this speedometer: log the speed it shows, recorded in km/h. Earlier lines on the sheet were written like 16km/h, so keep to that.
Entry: 238km/h
